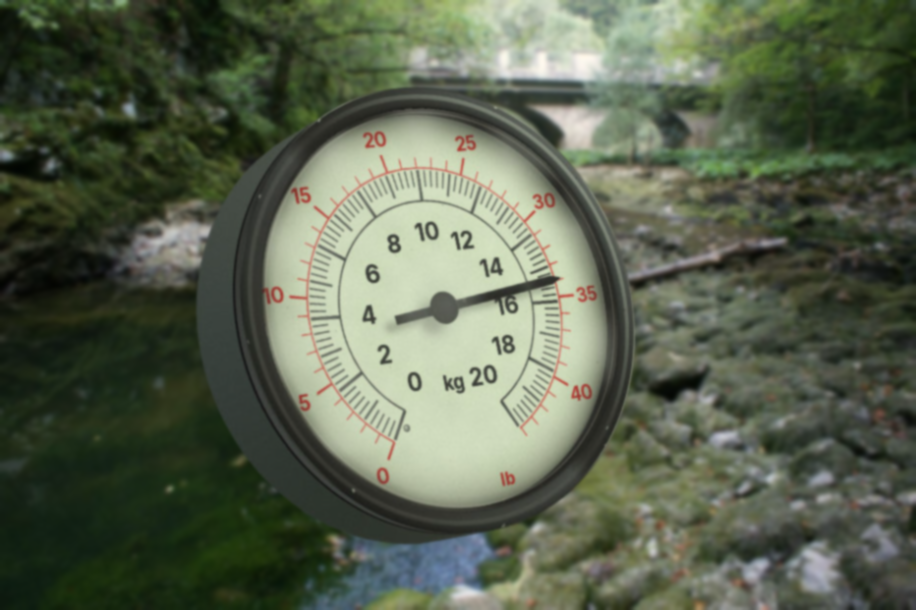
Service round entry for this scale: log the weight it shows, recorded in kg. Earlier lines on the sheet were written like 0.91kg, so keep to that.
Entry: 15.4kg
